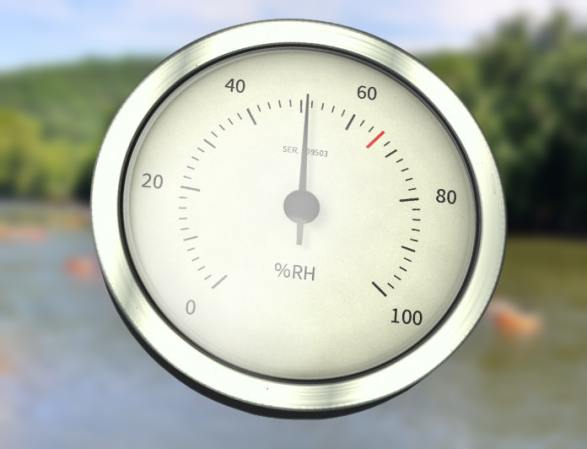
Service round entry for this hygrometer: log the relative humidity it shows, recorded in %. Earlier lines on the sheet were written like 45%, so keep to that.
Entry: 51%
